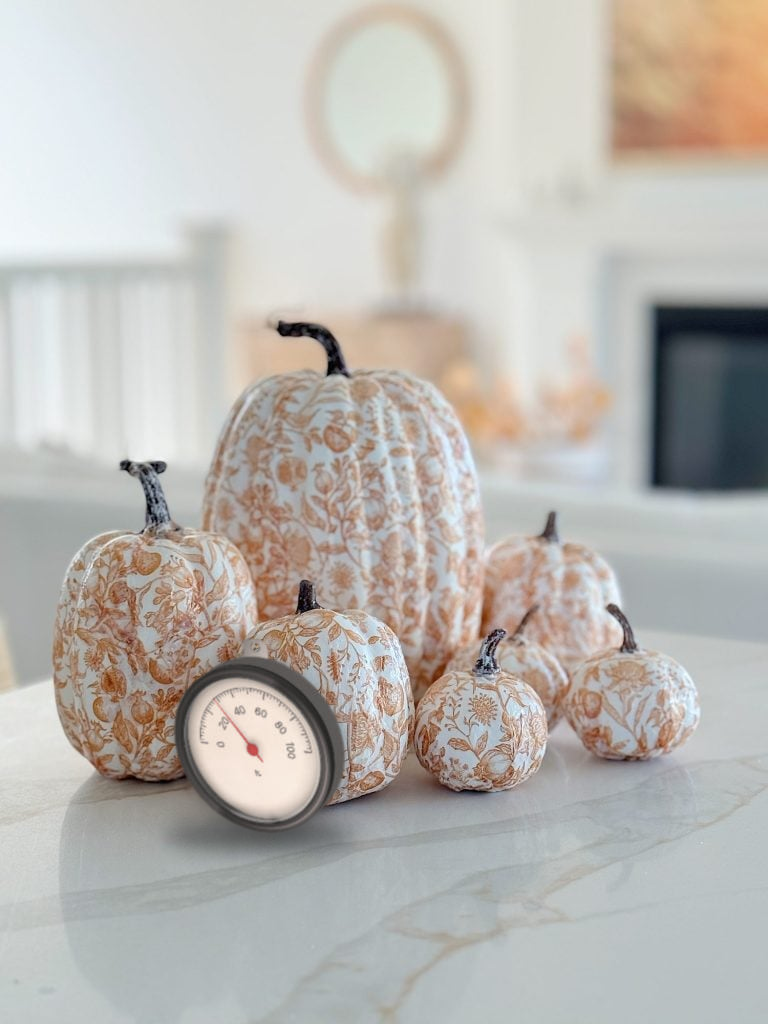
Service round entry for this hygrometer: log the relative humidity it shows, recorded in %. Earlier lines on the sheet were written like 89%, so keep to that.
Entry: 30%
